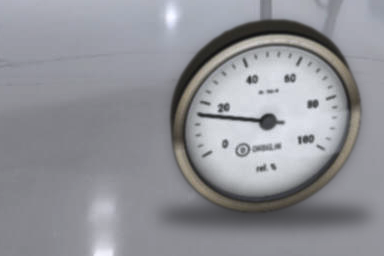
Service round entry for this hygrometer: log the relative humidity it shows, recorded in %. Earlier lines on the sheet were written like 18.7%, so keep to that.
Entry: 16%
